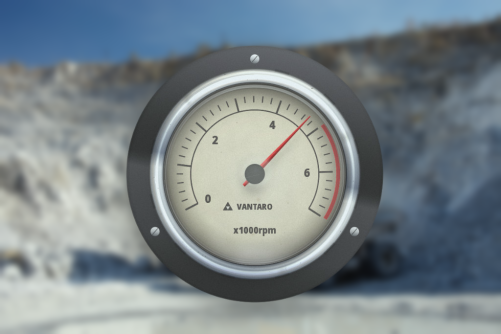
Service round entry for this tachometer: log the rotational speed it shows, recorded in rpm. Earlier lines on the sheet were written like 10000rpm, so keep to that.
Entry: 4700rpm
